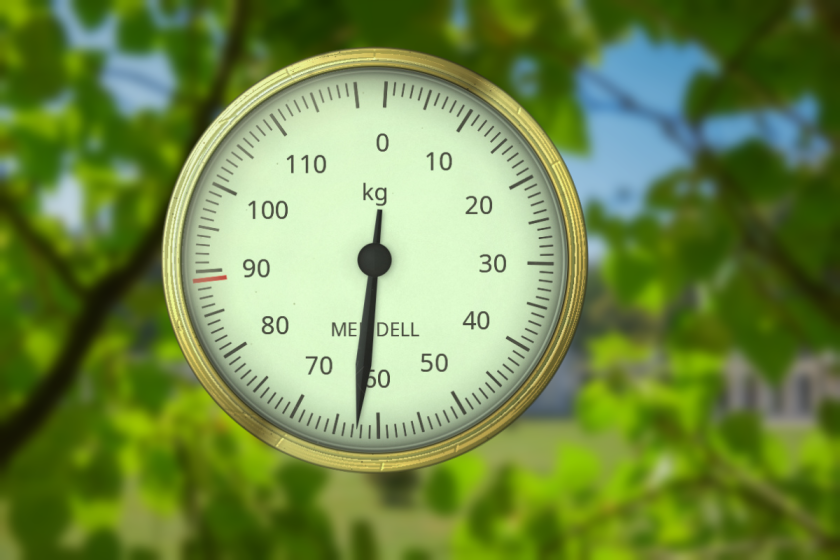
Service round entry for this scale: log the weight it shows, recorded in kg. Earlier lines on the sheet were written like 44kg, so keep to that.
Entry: 62.5kg
